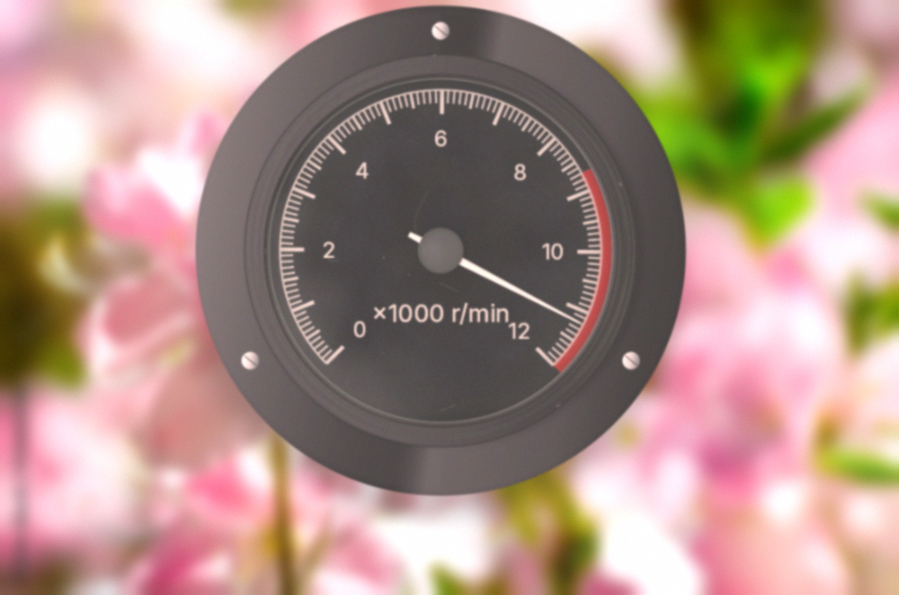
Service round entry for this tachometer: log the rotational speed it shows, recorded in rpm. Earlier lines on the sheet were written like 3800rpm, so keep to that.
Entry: 11200rpm
